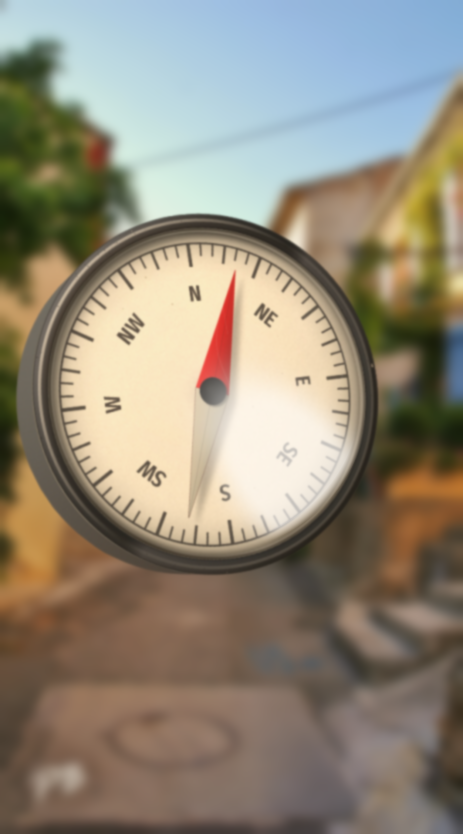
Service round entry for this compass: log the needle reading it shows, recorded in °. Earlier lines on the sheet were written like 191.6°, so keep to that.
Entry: 20°
